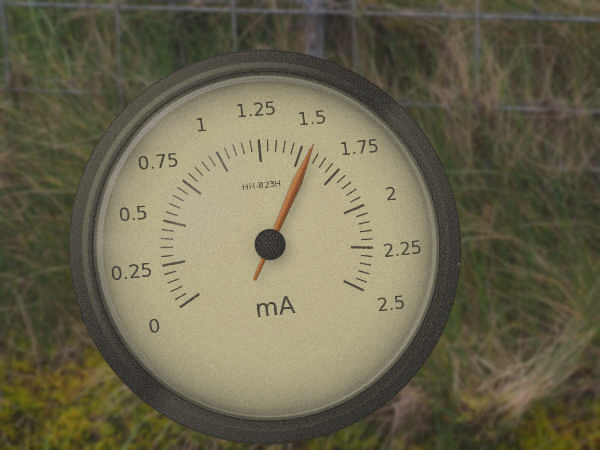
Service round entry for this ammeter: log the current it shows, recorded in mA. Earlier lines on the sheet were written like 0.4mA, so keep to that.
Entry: 1.55mA
